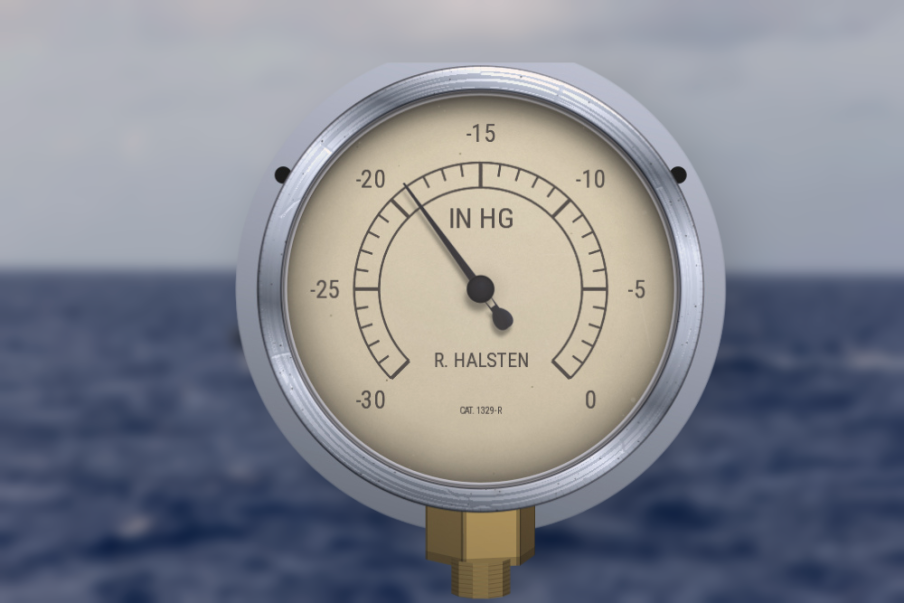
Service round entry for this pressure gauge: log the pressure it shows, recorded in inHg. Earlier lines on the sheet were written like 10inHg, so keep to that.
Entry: -19inHg
